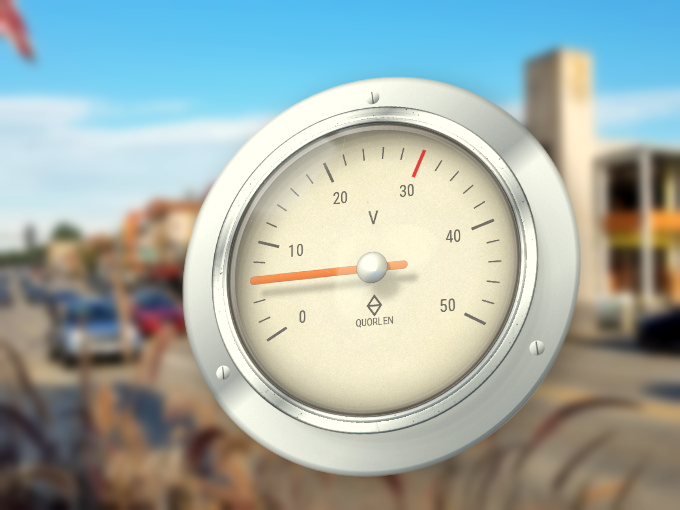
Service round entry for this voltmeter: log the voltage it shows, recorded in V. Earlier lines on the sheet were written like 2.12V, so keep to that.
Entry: 6V
